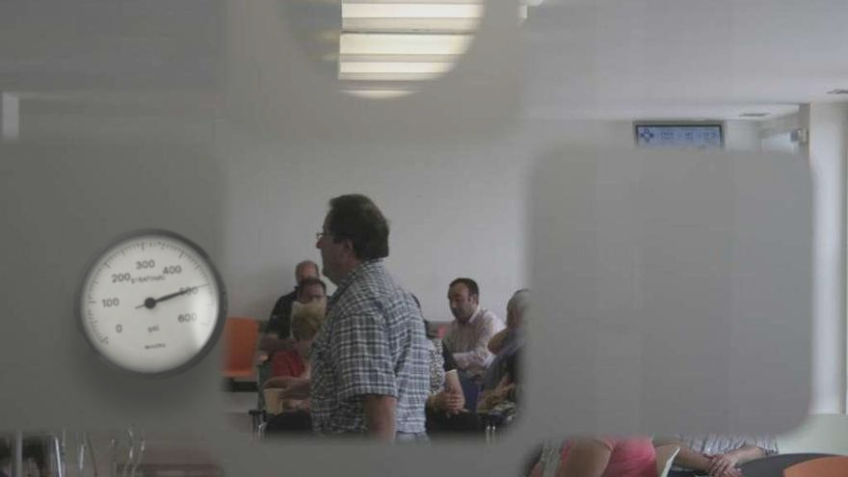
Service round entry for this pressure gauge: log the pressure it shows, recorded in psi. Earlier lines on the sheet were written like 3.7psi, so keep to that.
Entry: 500psi
